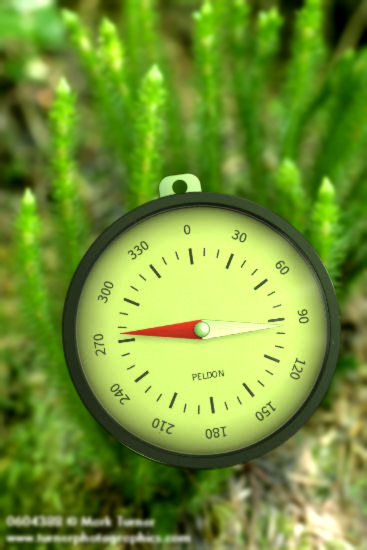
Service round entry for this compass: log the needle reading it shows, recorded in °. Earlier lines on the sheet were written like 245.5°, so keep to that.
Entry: 275°
